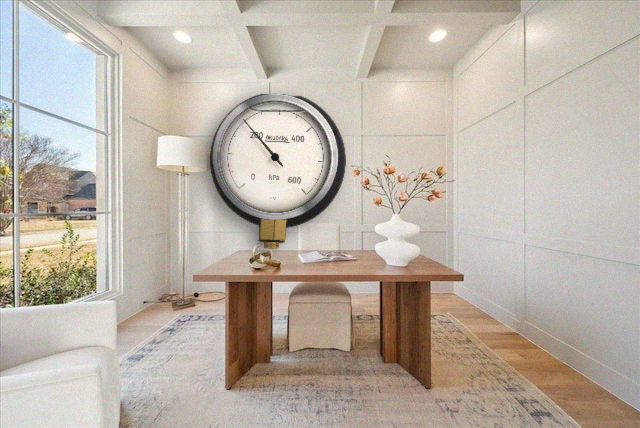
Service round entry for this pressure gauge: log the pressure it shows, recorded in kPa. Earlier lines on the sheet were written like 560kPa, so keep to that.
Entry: 200kPa
